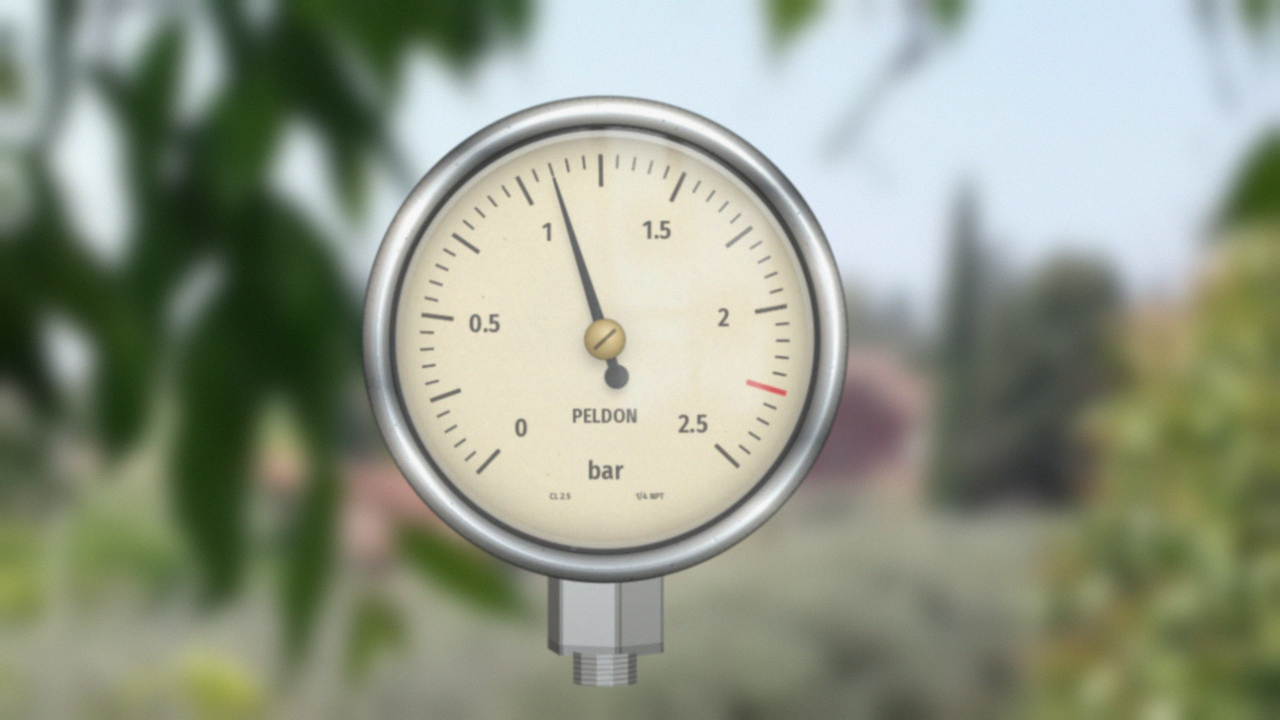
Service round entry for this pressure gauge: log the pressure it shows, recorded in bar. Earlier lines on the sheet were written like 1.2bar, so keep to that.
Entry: 1.1bar
